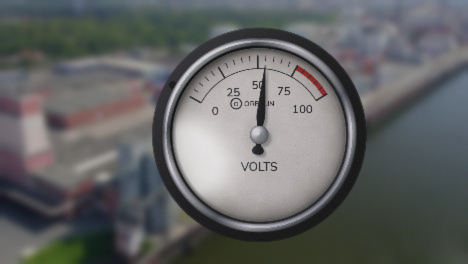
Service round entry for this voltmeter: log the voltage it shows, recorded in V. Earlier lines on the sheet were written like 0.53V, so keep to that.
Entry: 55V
